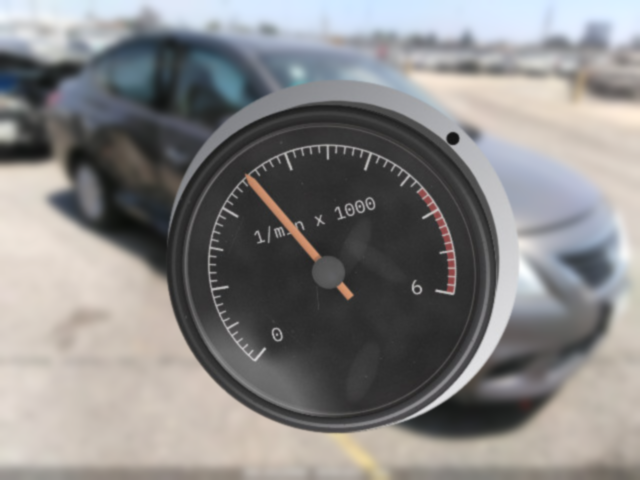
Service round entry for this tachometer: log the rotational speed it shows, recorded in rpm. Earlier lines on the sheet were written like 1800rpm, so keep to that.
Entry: 2500rpm
